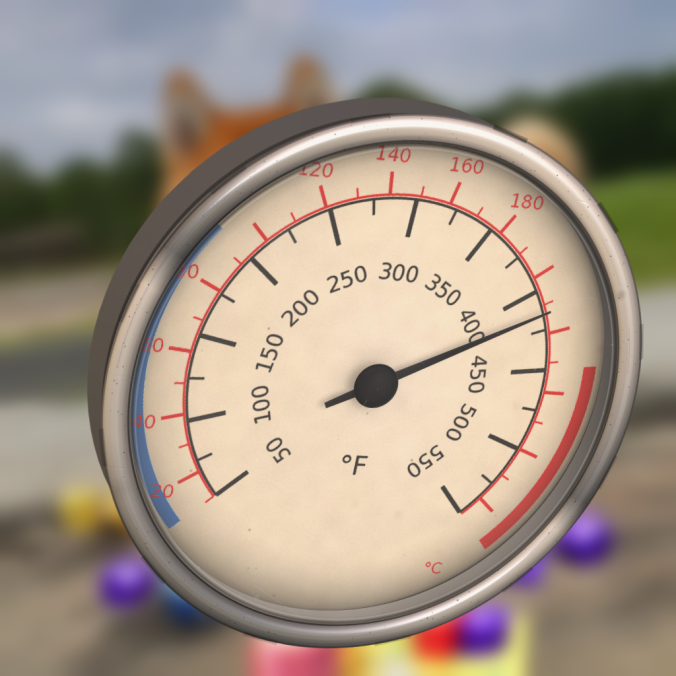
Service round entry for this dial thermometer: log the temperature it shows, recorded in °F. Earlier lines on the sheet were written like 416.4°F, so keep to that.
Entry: 412.5°F
